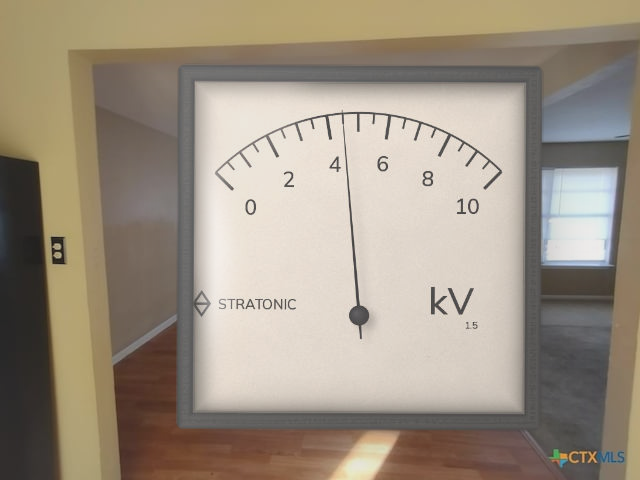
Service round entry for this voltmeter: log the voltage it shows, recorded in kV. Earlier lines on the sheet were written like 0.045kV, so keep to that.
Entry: 4.5kV
